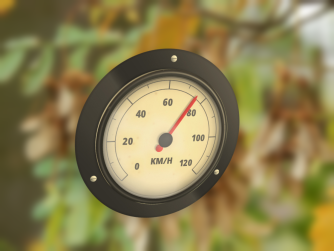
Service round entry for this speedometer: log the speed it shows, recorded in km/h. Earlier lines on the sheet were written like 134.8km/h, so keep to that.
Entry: 75km/h
